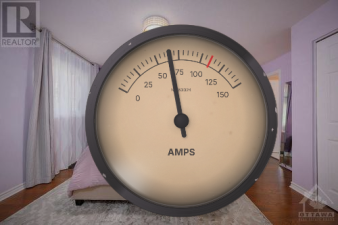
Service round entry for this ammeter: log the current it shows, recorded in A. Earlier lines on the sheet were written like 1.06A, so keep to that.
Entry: 65A
